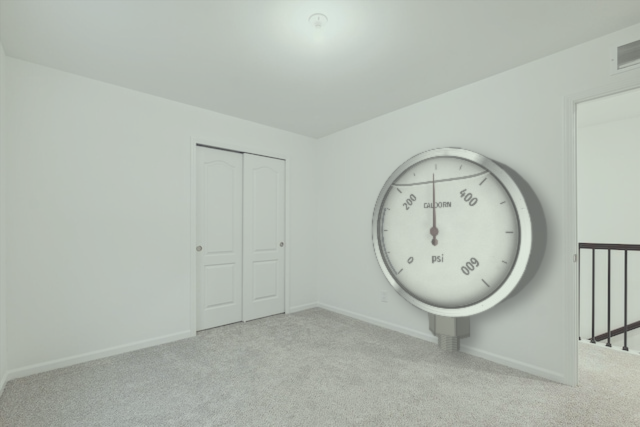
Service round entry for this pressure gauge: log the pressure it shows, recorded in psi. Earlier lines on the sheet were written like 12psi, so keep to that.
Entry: 300psi
